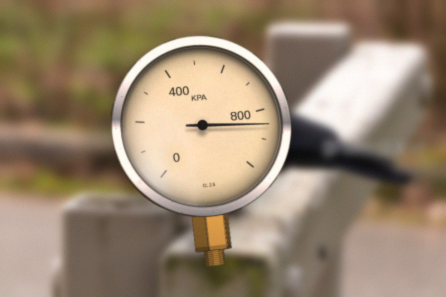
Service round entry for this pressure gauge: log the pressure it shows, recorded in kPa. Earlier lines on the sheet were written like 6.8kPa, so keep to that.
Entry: 850kPa
